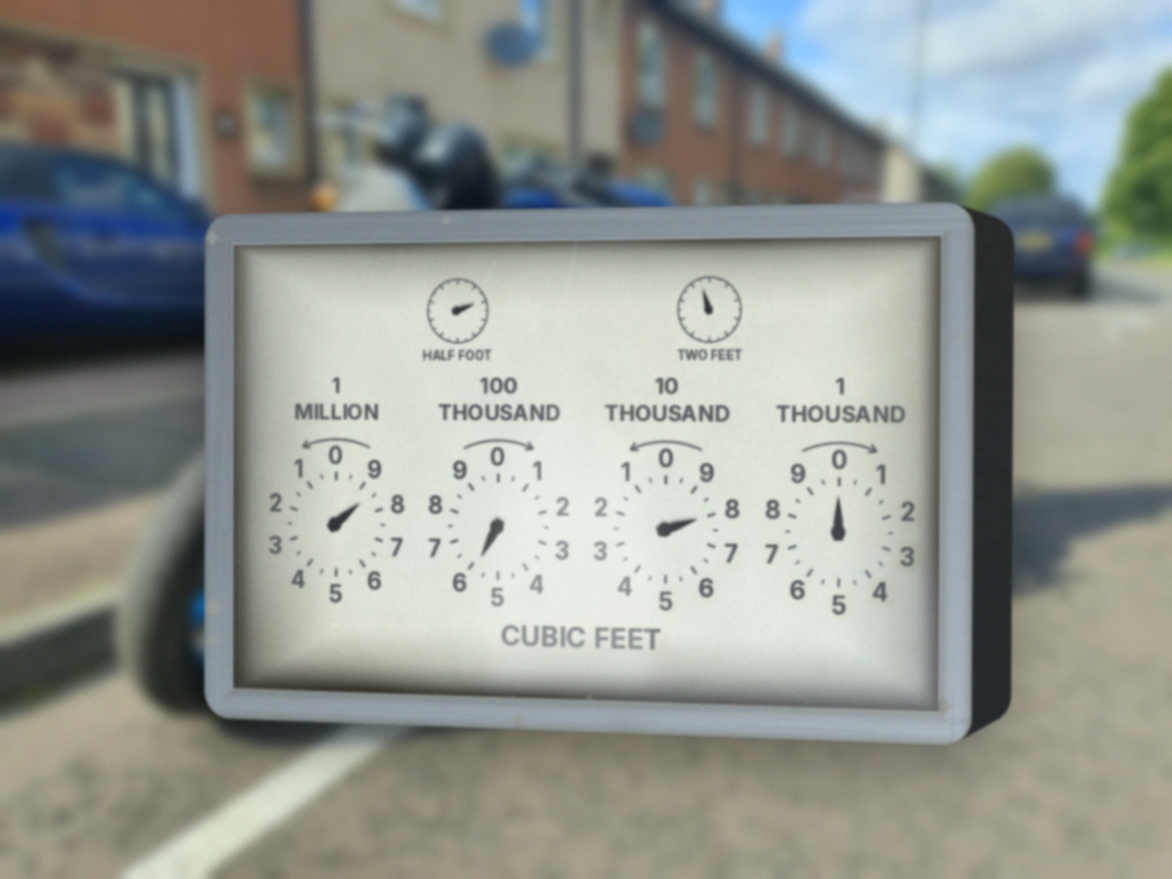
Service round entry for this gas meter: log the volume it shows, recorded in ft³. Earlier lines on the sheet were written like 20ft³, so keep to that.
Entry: 858000ft³
